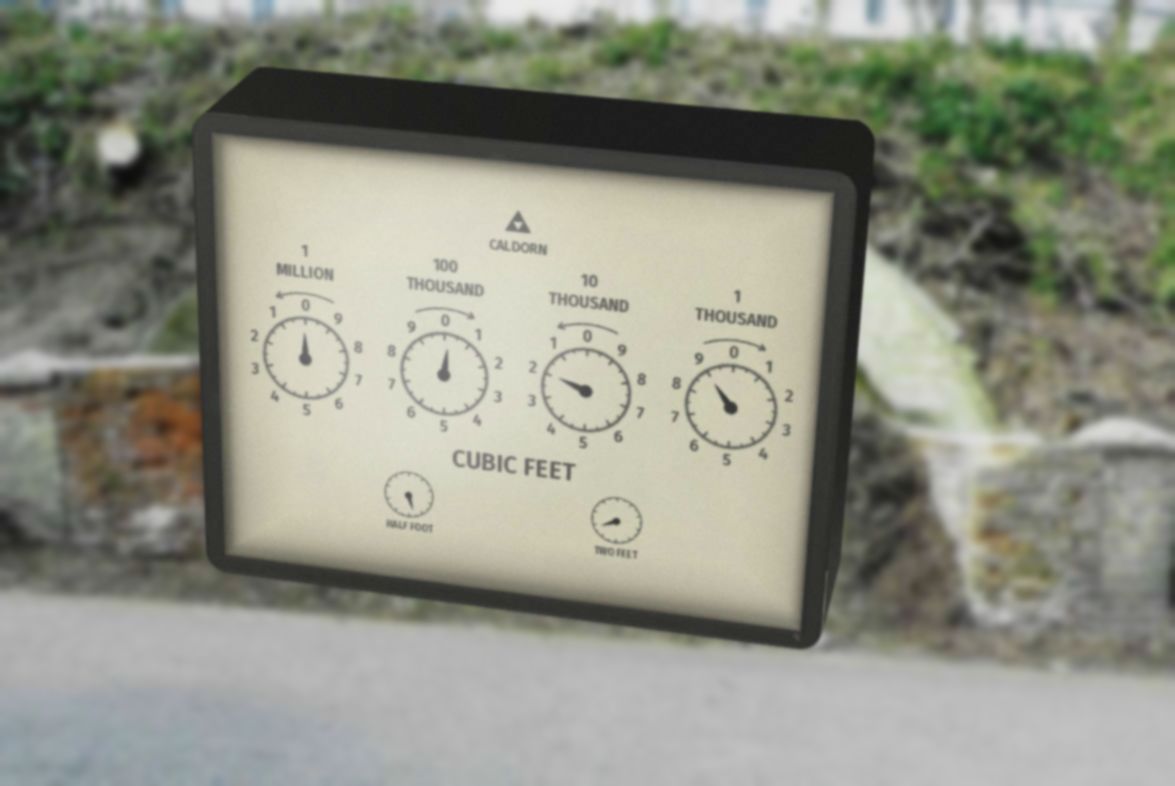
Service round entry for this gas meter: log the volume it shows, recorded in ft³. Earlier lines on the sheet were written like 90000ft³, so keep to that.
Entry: 1900ft³
